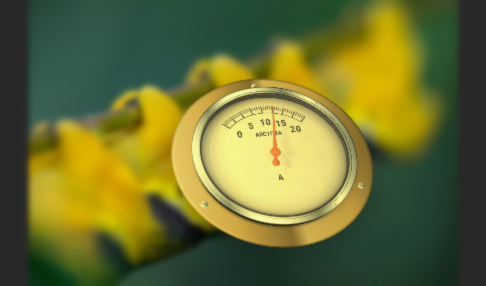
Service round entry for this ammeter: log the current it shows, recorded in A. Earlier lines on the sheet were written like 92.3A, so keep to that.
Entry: 12.5A
